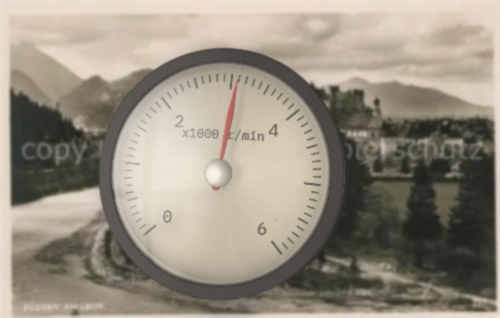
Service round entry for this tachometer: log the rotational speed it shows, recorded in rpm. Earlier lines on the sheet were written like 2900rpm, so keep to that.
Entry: 3100rpm
